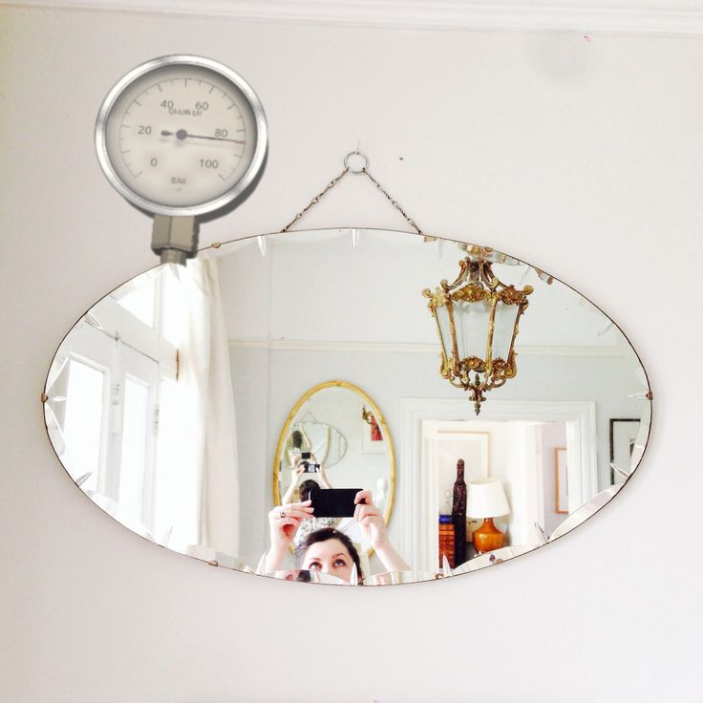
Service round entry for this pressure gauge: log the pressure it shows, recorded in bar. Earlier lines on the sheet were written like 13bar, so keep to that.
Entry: 85bar
